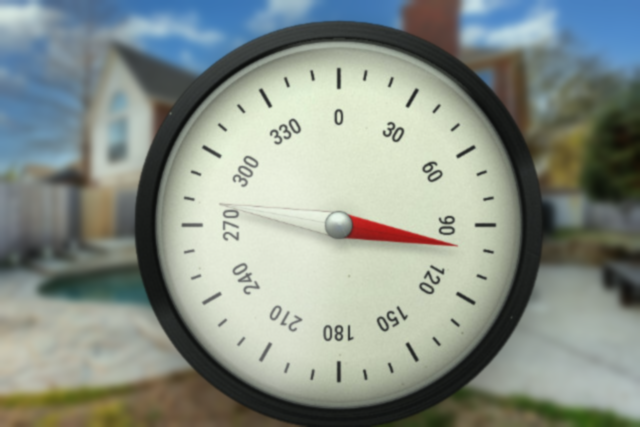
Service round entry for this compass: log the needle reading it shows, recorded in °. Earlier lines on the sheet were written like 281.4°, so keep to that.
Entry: 100°
